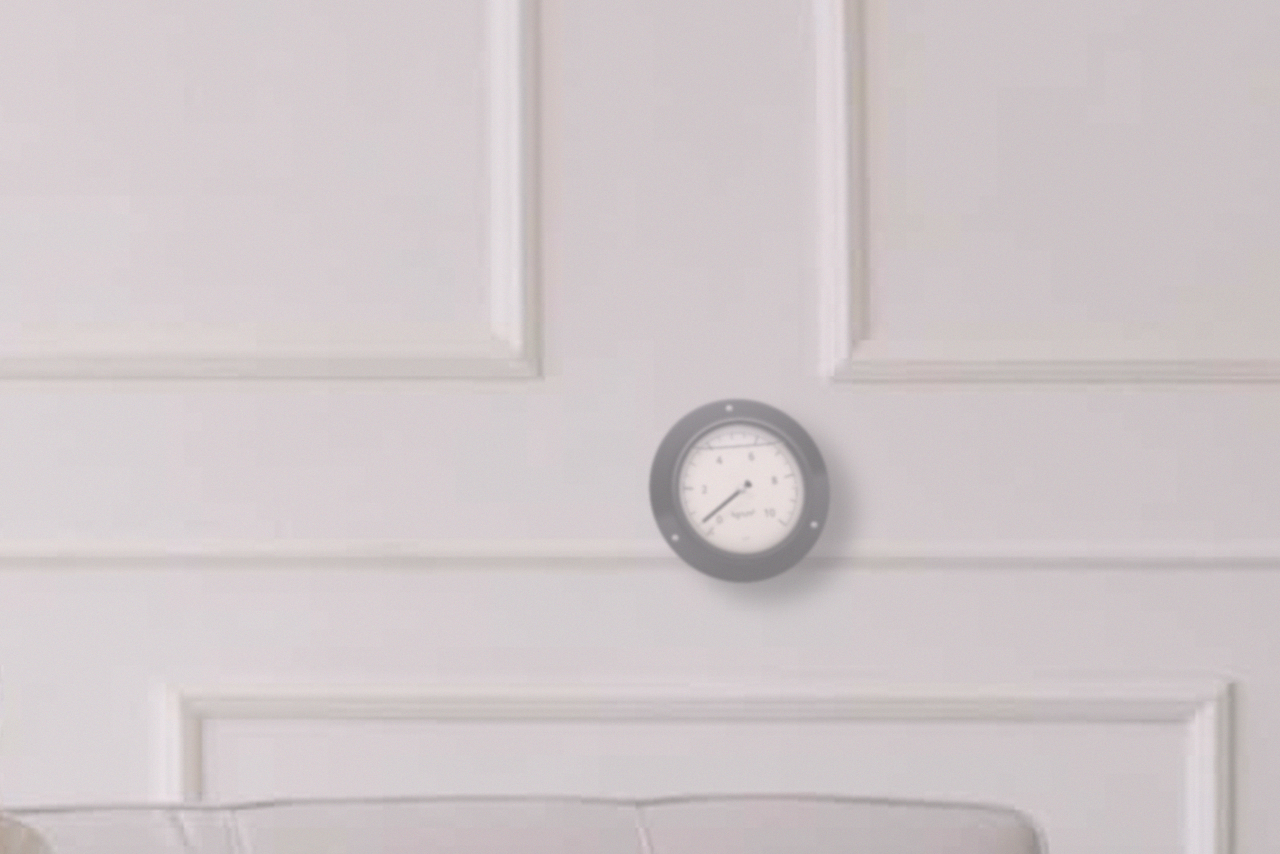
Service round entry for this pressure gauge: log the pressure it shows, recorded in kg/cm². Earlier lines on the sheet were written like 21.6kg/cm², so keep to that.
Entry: 0.5kg/cm²
